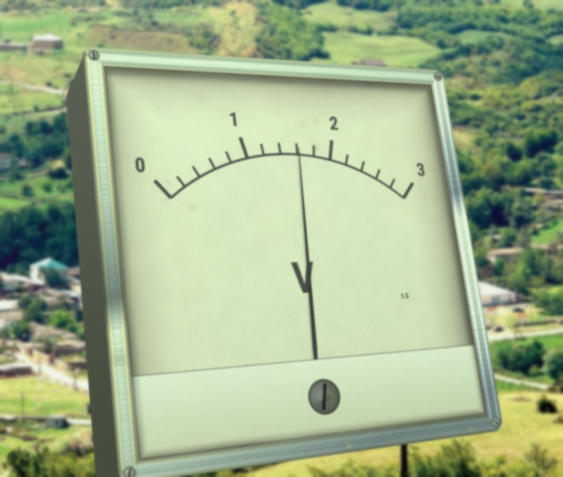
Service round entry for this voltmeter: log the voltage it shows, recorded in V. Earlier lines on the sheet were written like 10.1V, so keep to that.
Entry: 1.6V
